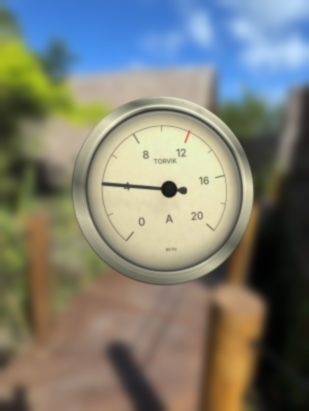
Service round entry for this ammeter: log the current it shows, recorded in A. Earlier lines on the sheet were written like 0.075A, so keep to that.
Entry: 4A
